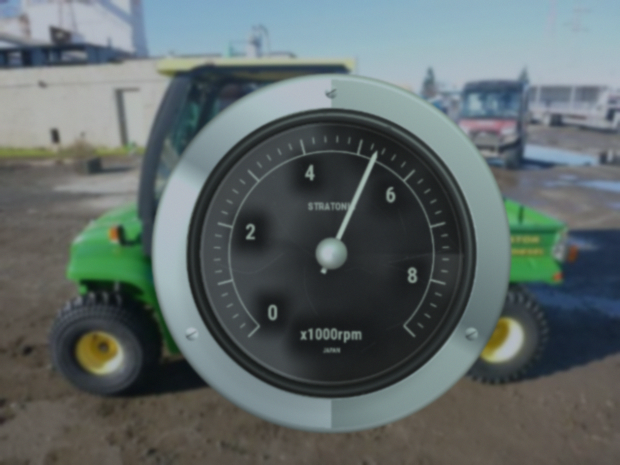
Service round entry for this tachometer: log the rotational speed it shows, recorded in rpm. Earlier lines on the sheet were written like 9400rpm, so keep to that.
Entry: 5300rpm
